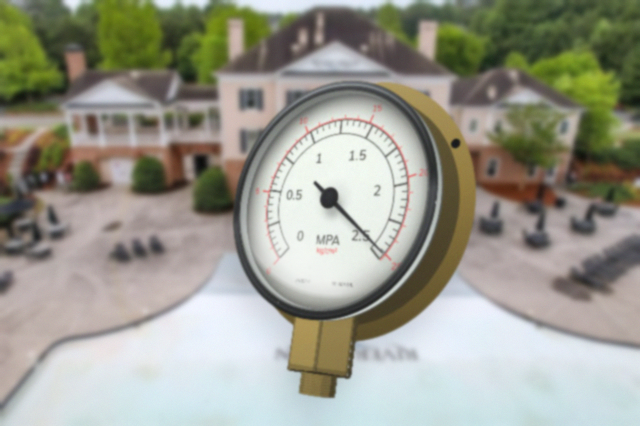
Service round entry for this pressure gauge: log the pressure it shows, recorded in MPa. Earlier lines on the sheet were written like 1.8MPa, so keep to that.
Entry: 2.45MPa
